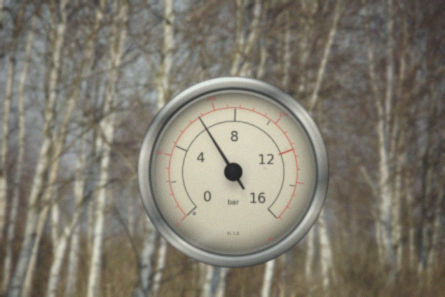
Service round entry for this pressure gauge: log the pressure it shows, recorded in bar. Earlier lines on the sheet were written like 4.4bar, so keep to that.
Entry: 6bar
